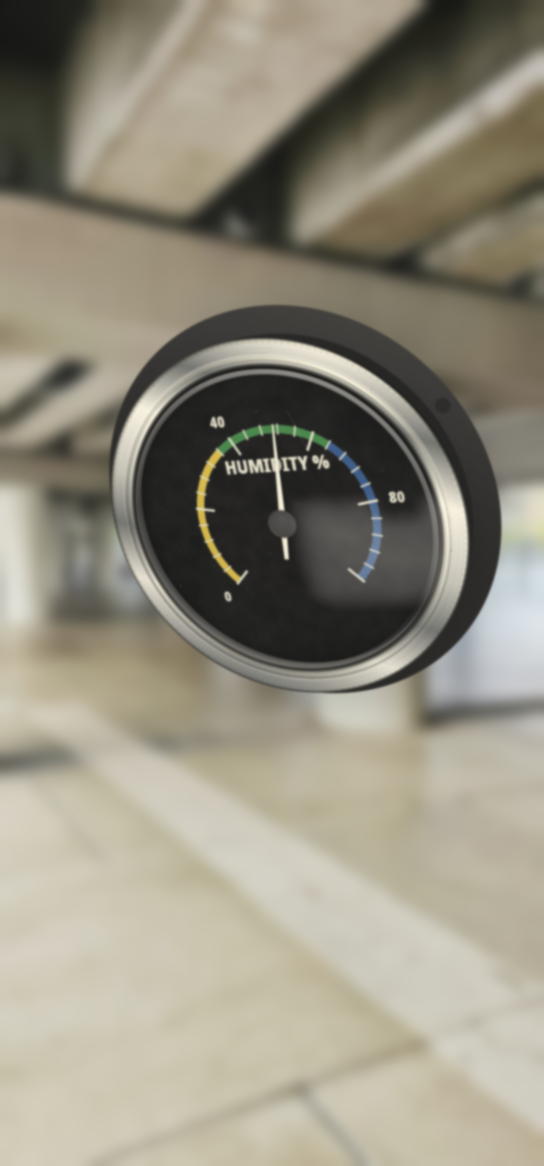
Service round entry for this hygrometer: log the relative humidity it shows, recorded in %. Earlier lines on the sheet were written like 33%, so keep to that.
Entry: 52%
